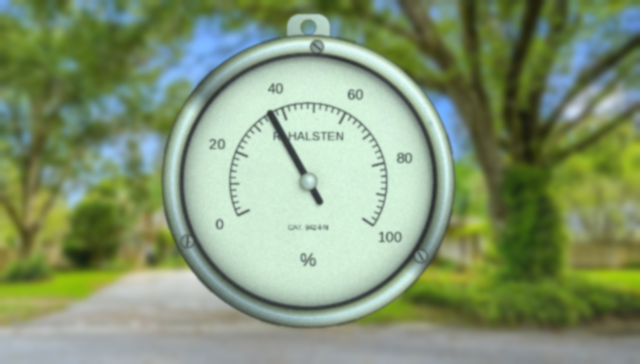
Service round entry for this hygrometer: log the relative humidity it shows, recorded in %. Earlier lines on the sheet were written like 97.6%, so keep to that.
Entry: 36%
